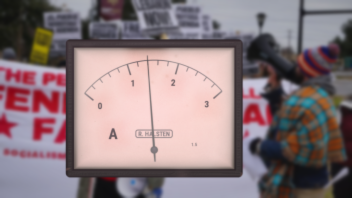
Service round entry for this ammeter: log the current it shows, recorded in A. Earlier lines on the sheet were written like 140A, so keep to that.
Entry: 1.4A
